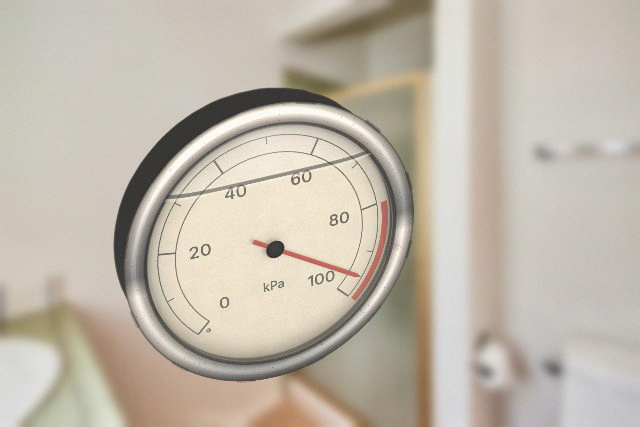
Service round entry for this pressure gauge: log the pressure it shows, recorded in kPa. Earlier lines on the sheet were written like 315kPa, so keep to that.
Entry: 95kPa
